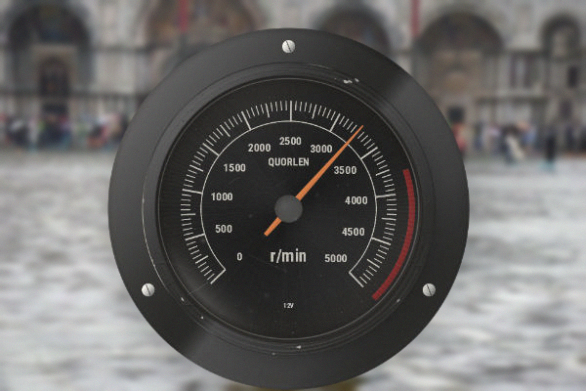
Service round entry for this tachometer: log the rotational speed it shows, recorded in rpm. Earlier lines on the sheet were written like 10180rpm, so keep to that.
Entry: 3250rpm
